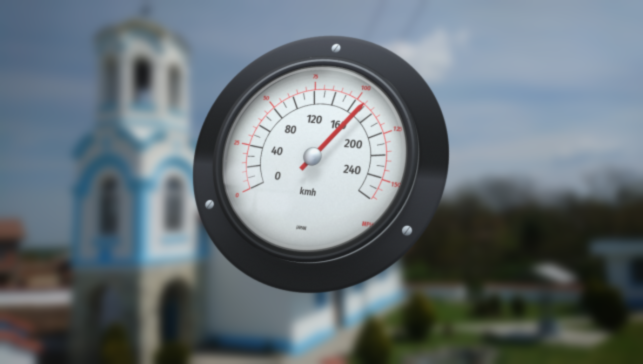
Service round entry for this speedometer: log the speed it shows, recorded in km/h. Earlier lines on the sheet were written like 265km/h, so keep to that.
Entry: 170km/h
